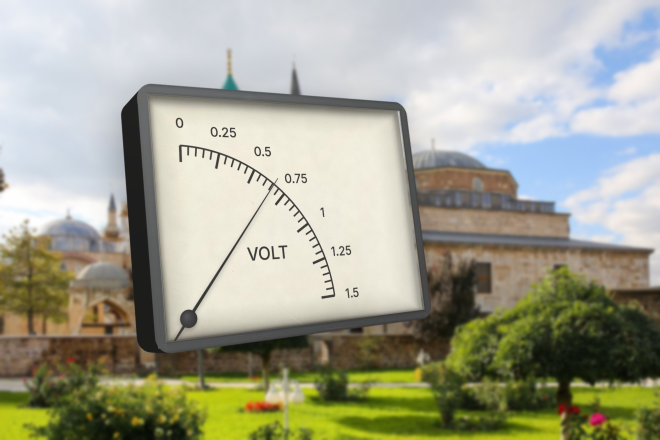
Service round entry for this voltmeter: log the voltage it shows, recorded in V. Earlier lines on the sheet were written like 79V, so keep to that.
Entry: 0.65V
